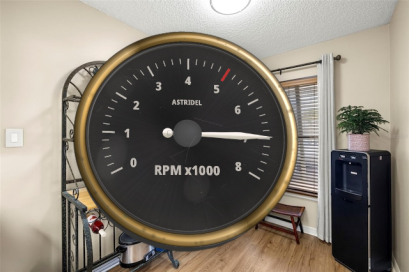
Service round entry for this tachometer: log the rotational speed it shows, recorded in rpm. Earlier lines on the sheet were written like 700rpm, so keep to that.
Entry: 7000rpm
